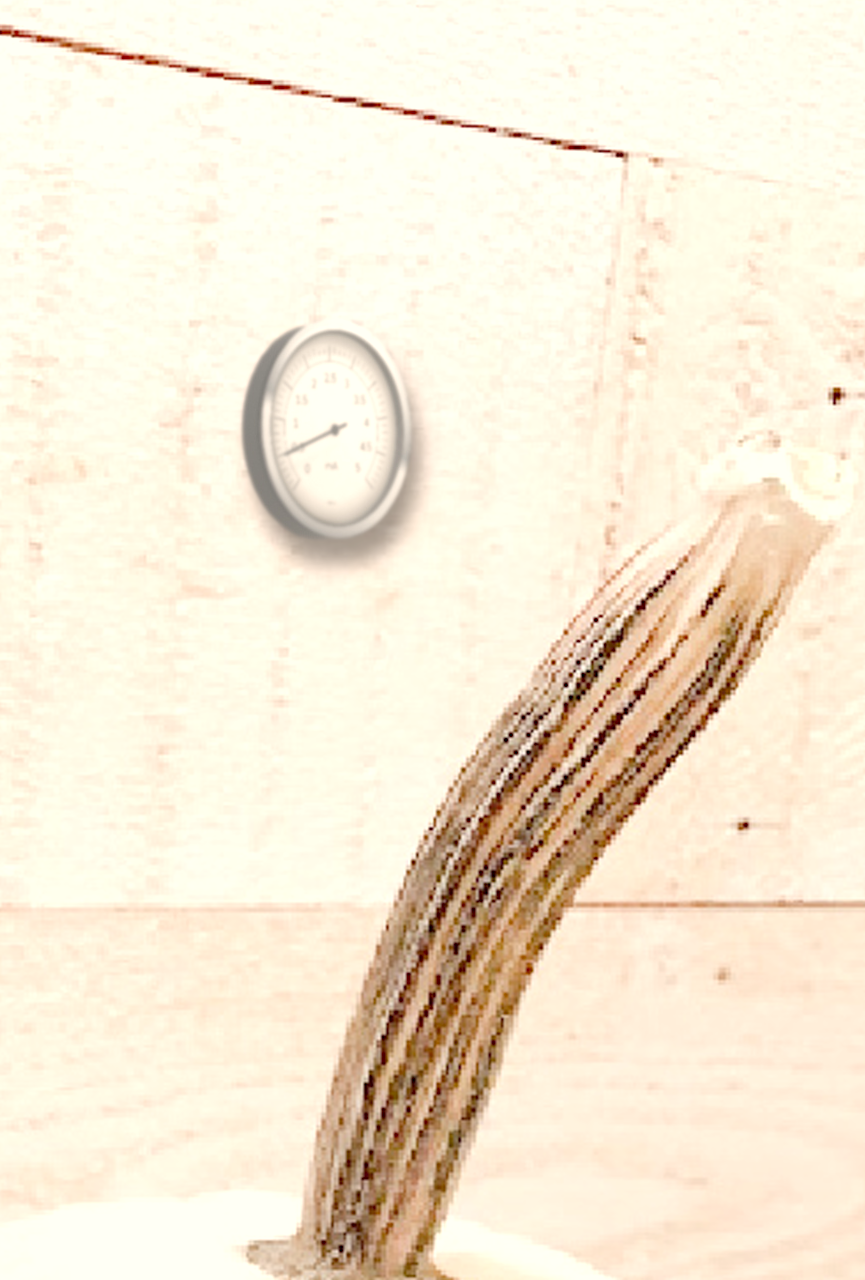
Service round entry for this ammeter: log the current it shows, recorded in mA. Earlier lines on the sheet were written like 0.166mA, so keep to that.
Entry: 0.5mA
